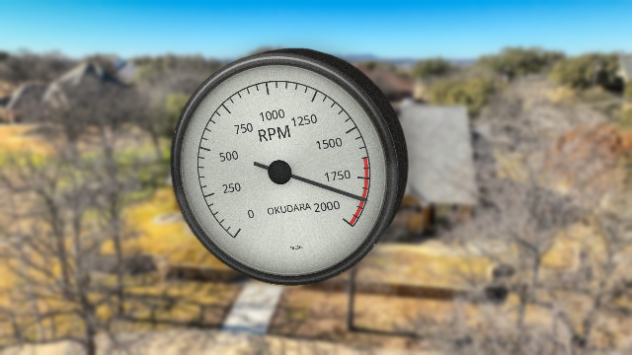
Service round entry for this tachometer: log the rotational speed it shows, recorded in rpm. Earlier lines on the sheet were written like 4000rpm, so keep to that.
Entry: 1850rpm
